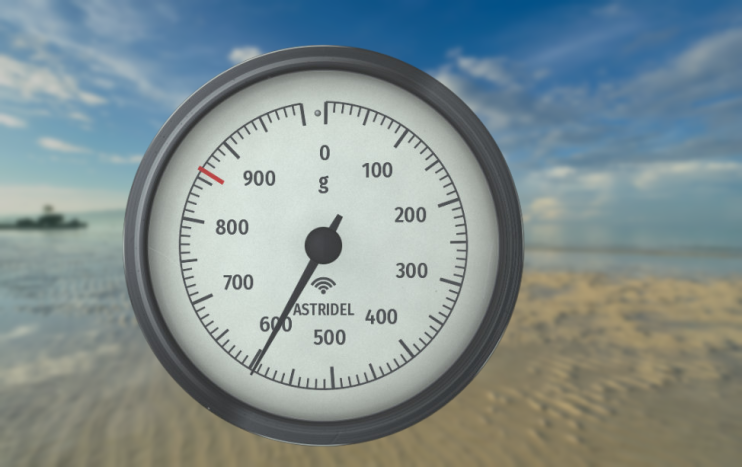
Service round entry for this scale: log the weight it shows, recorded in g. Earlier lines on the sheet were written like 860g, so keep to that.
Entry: 595g
